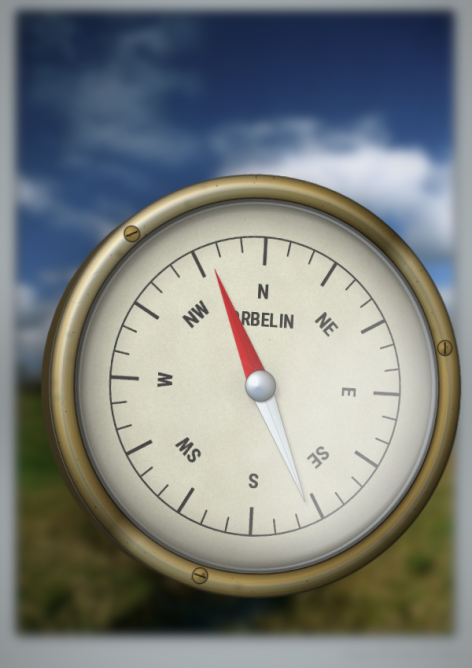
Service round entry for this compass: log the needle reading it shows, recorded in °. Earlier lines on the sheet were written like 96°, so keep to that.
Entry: 335°
